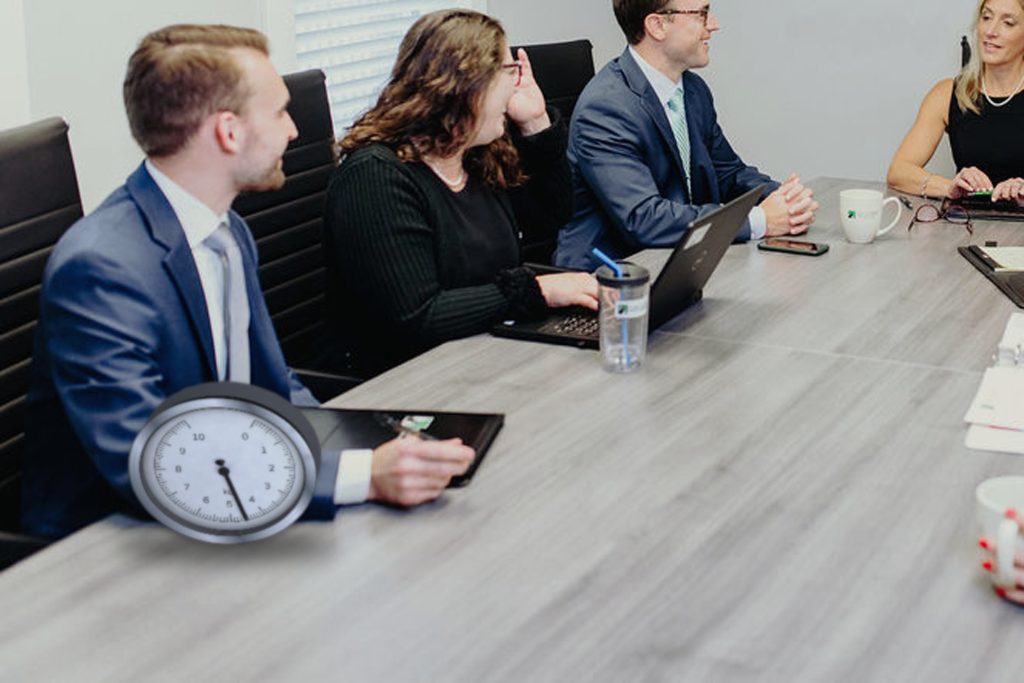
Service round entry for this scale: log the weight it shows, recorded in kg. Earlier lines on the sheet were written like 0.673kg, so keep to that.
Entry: 4.5kg
